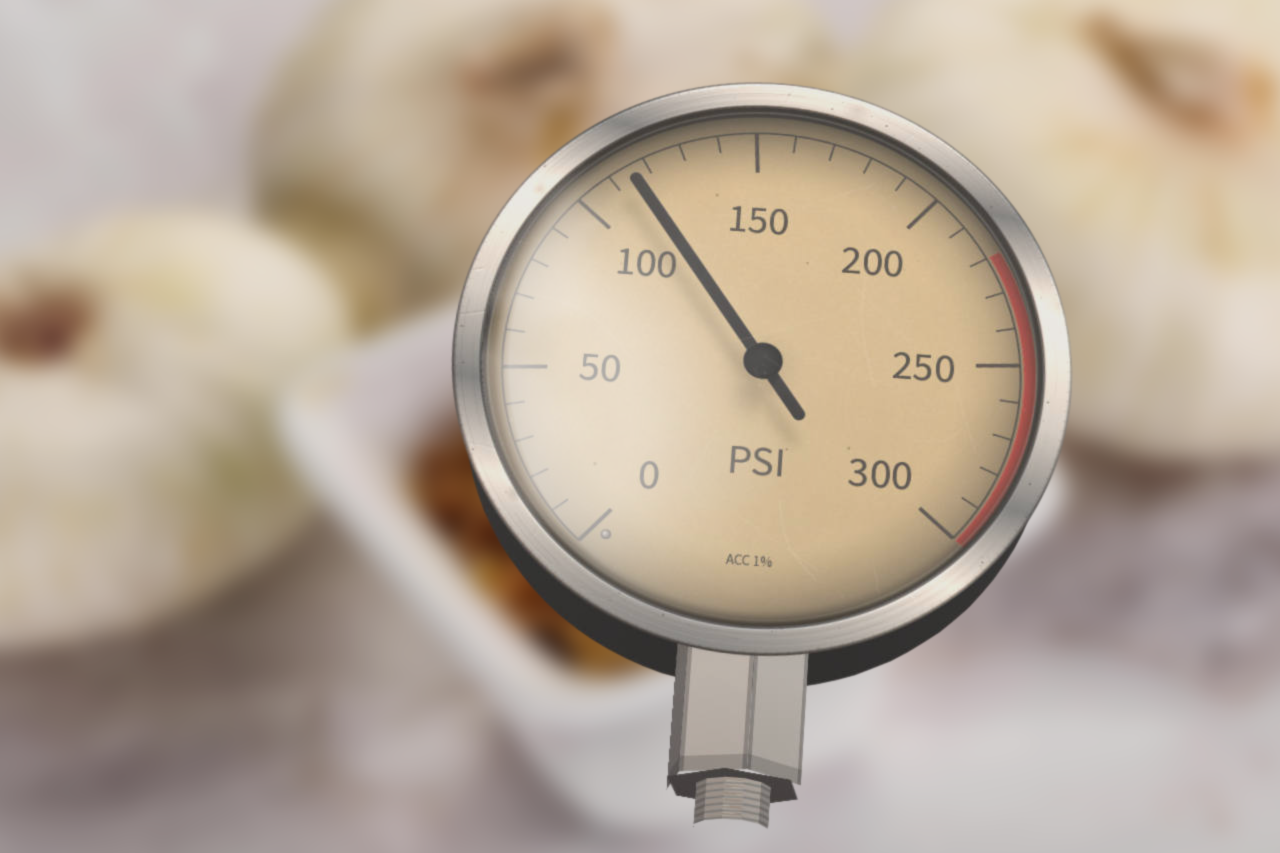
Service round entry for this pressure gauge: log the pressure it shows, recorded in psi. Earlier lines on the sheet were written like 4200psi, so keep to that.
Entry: 115psi
